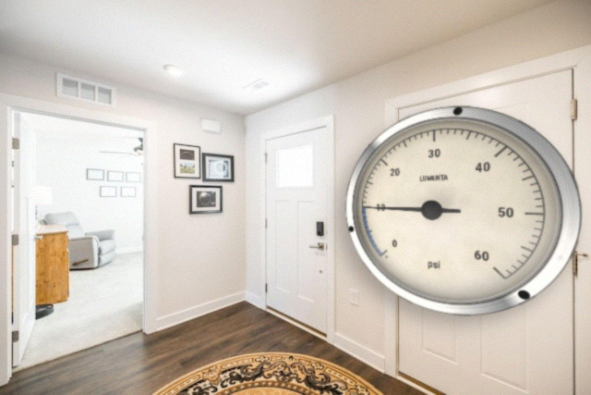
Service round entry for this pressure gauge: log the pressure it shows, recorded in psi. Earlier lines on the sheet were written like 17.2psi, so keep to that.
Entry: 10psi
